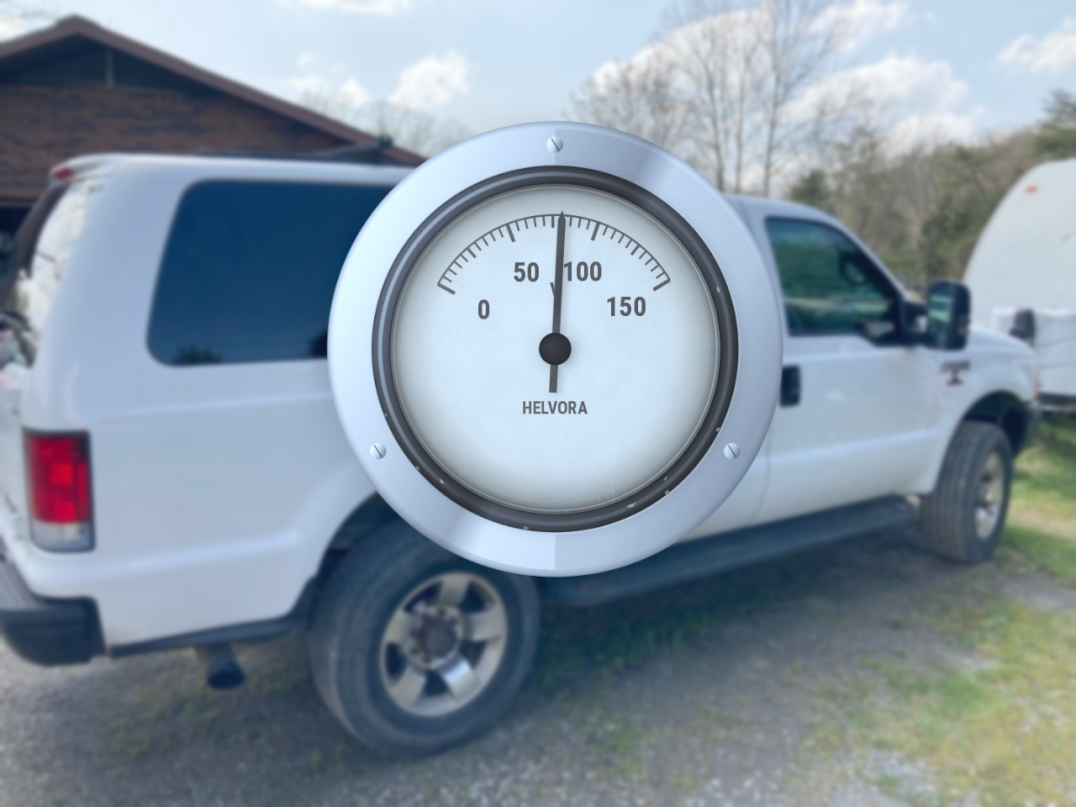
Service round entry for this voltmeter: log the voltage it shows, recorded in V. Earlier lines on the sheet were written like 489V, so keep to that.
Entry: 80V
